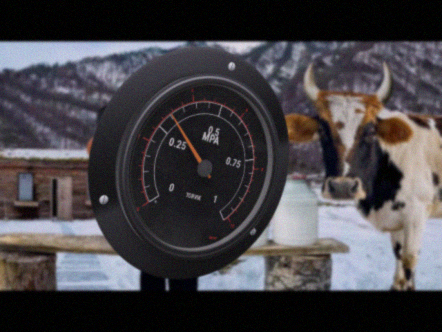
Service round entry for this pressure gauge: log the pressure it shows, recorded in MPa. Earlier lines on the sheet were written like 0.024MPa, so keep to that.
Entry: 0.3MPa
